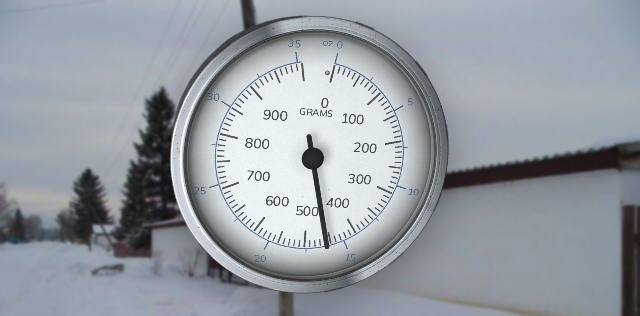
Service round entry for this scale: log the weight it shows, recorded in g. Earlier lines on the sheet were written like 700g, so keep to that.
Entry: 460g
